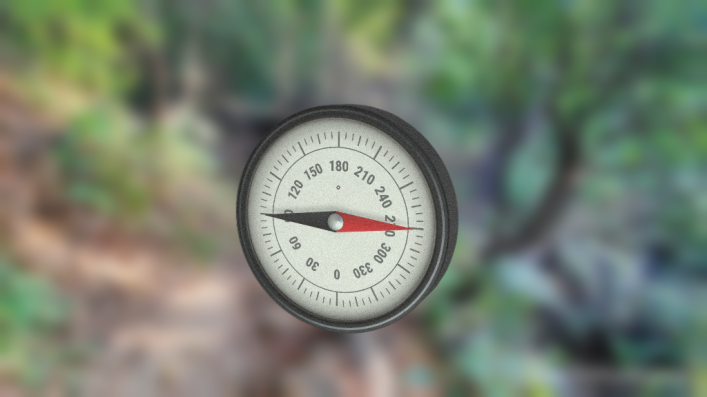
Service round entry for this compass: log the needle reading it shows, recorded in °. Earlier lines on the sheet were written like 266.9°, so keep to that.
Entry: 270°
